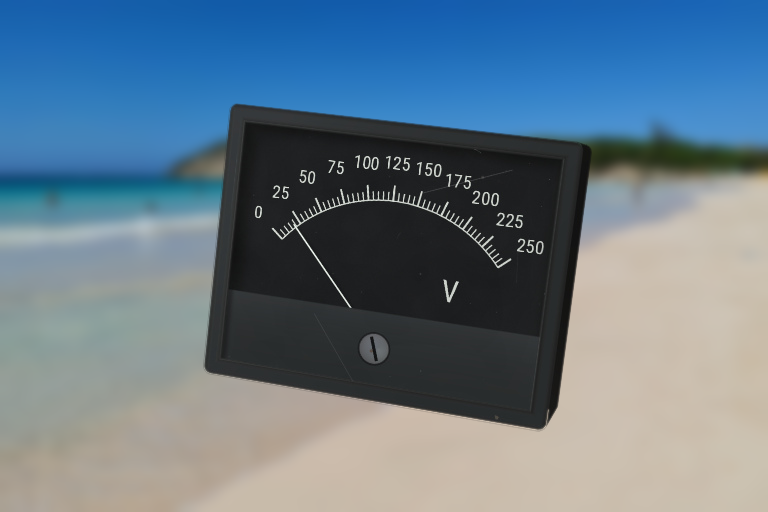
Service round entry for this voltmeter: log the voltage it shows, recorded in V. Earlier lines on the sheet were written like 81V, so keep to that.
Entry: 20V
